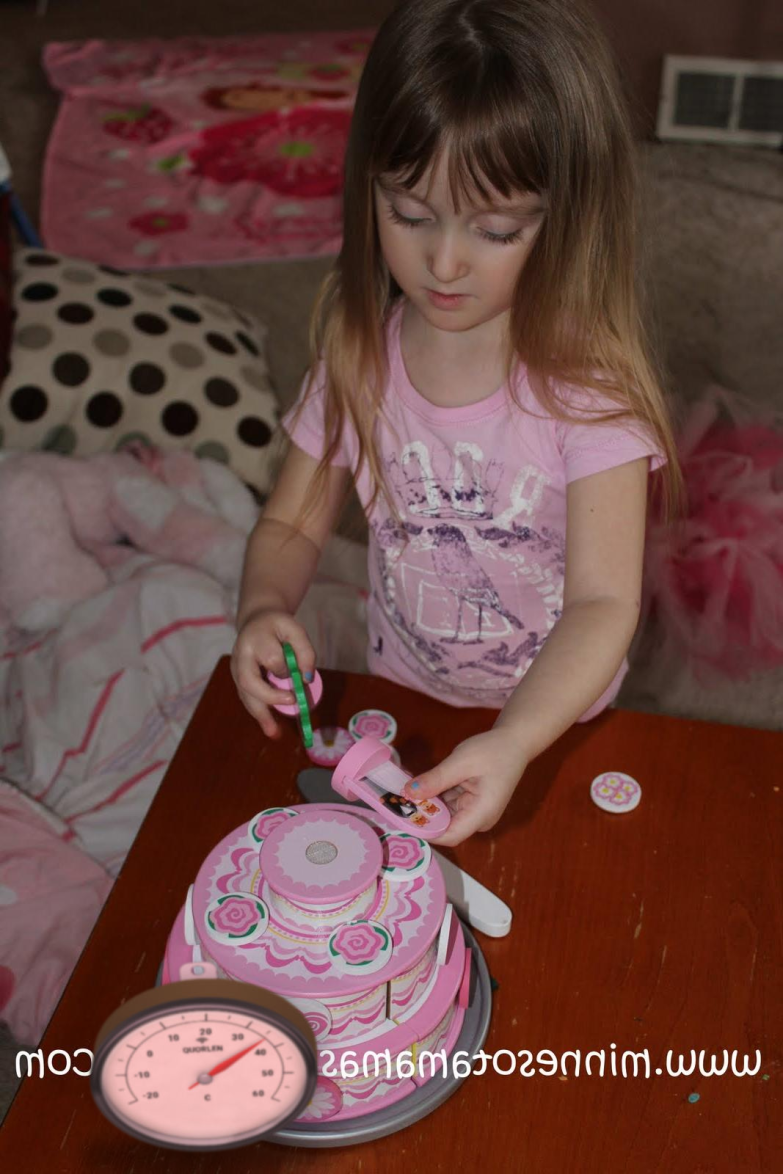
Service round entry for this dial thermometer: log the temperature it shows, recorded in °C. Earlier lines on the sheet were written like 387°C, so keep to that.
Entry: 35°C
